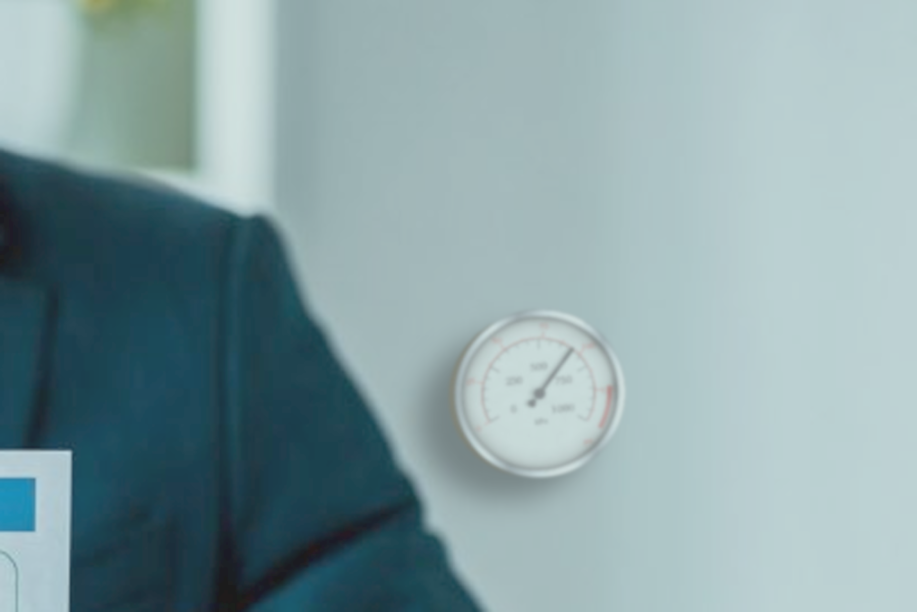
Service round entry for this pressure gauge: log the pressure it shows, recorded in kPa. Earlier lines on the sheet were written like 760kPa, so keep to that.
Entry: 650kPa
